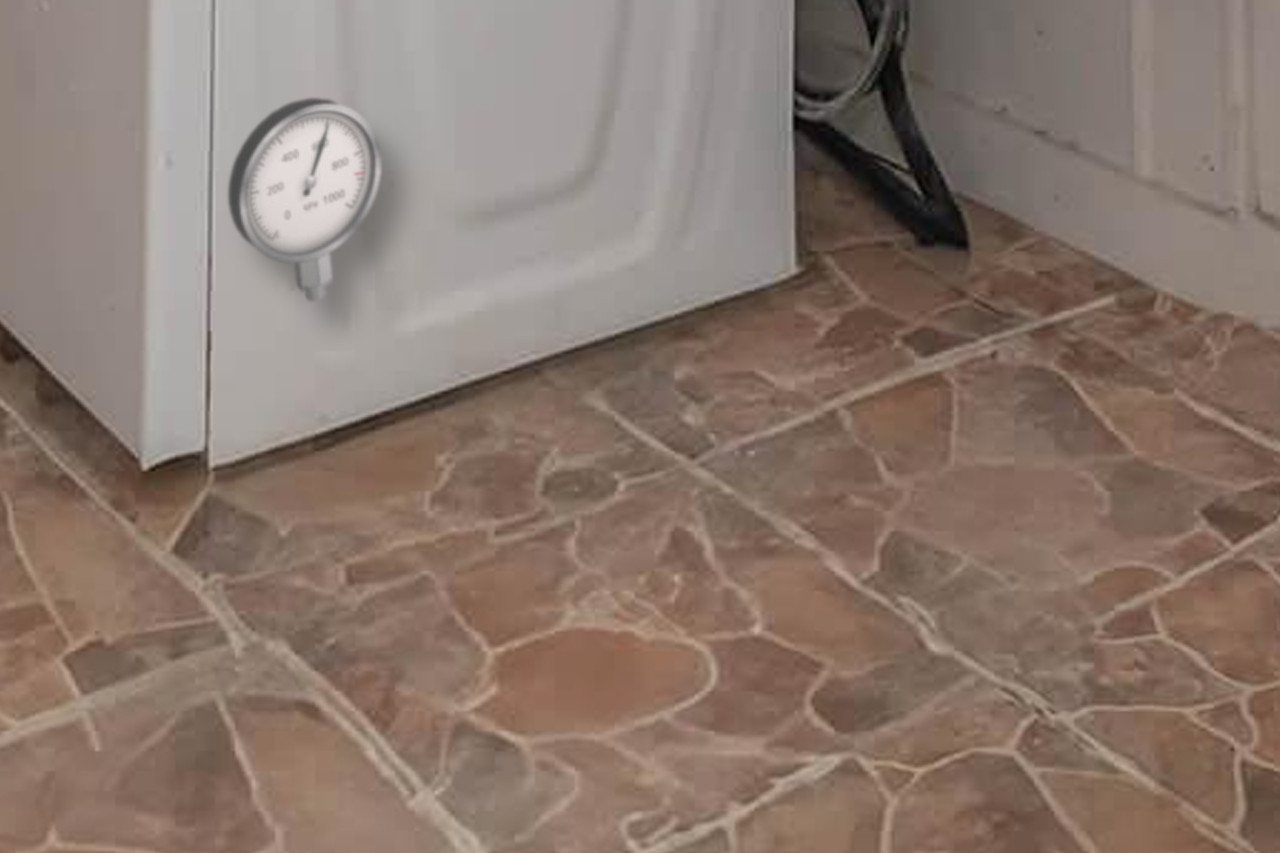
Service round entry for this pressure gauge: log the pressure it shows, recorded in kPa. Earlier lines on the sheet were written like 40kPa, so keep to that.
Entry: 600kPa
